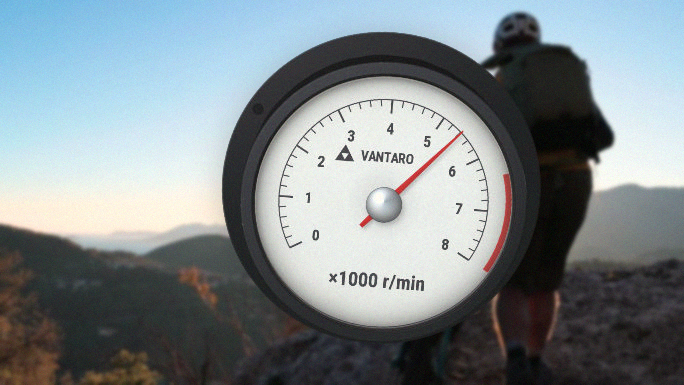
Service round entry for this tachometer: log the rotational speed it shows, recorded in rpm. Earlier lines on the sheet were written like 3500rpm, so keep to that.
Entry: 5400rpm
